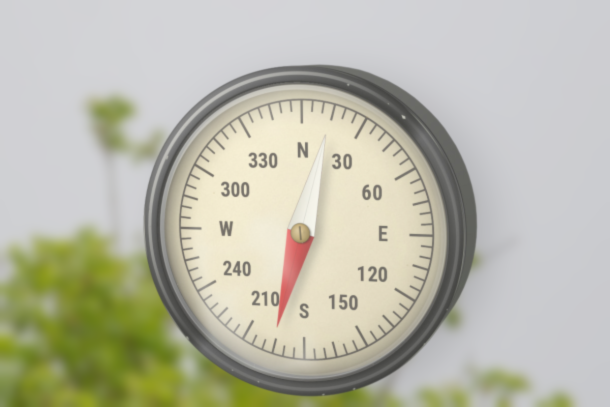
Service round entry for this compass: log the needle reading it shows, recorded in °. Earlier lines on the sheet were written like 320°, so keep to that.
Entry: 195°
